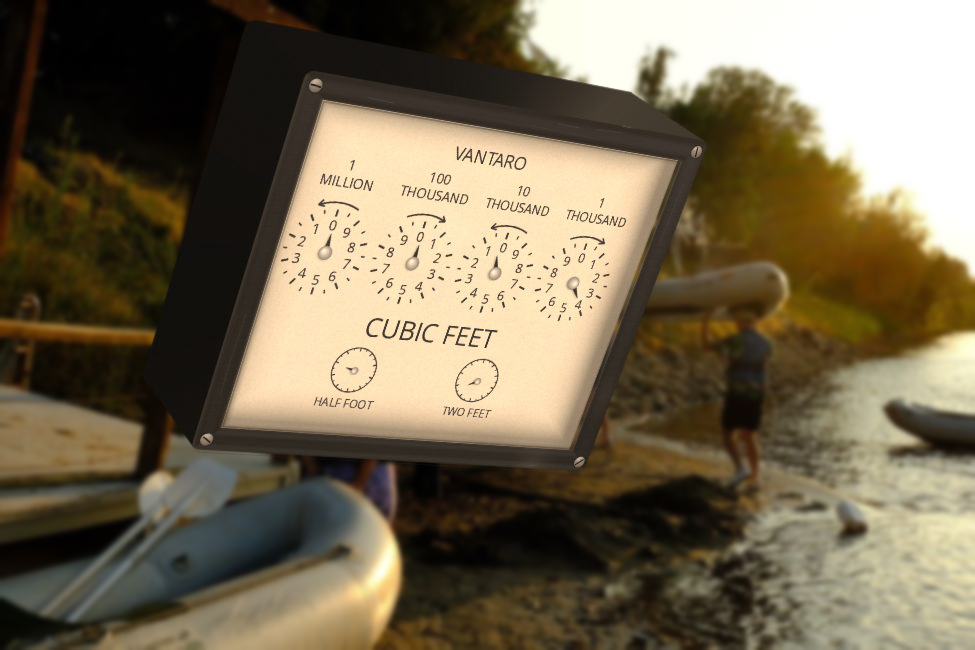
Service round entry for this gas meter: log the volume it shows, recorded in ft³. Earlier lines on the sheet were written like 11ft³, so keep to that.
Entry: 400ft³
